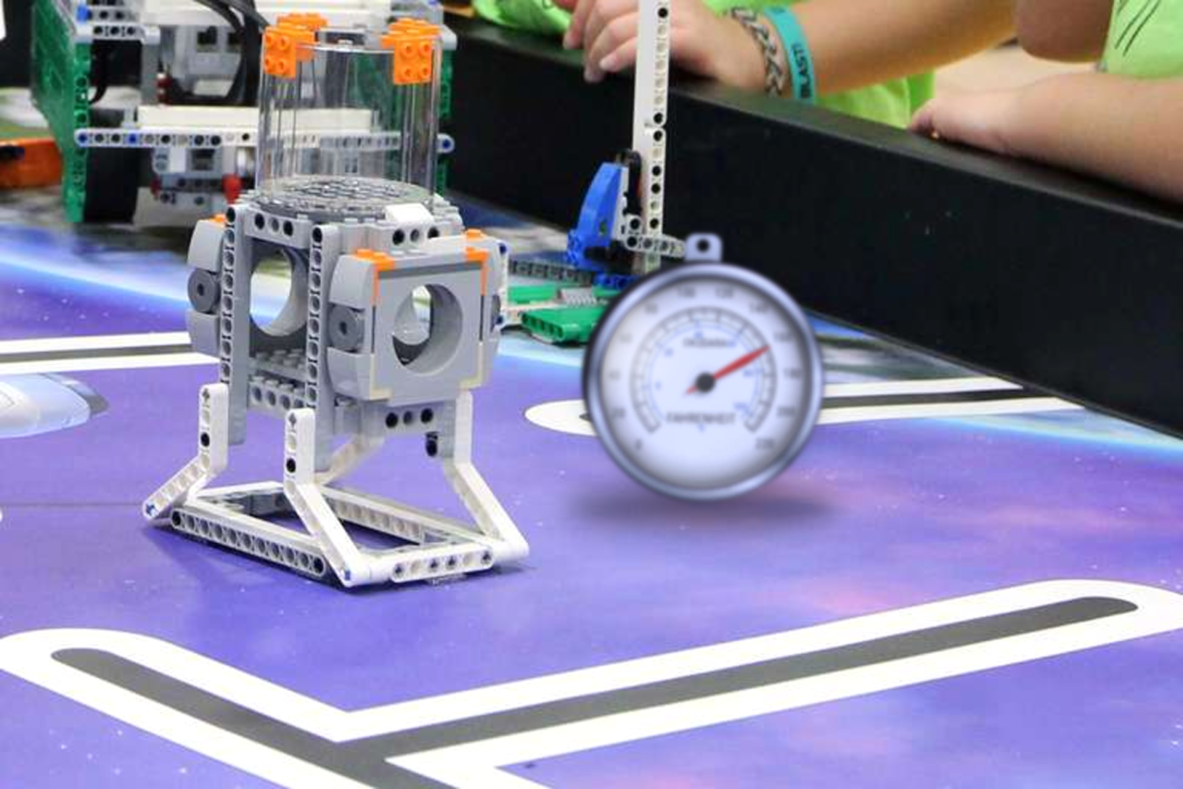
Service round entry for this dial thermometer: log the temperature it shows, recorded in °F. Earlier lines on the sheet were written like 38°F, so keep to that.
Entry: 160°F
